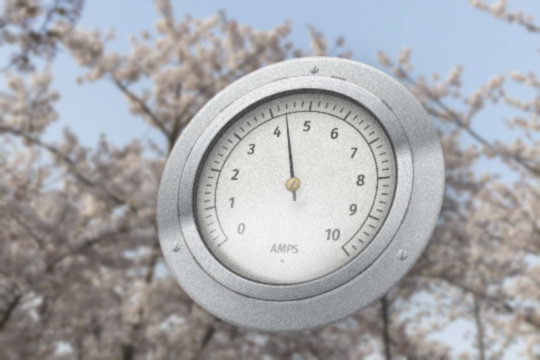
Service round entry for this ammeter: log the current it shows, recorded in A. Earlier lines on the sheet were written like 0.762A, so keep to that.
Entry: 4.4A
